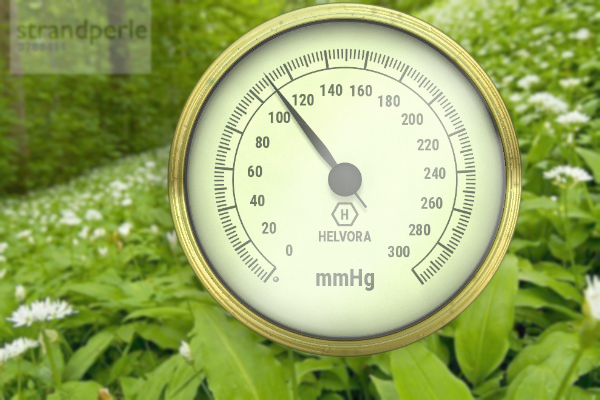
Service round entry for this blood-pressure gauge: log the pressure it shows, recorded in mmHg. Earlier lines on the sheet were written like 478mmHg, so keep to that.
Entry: 110mmHg
